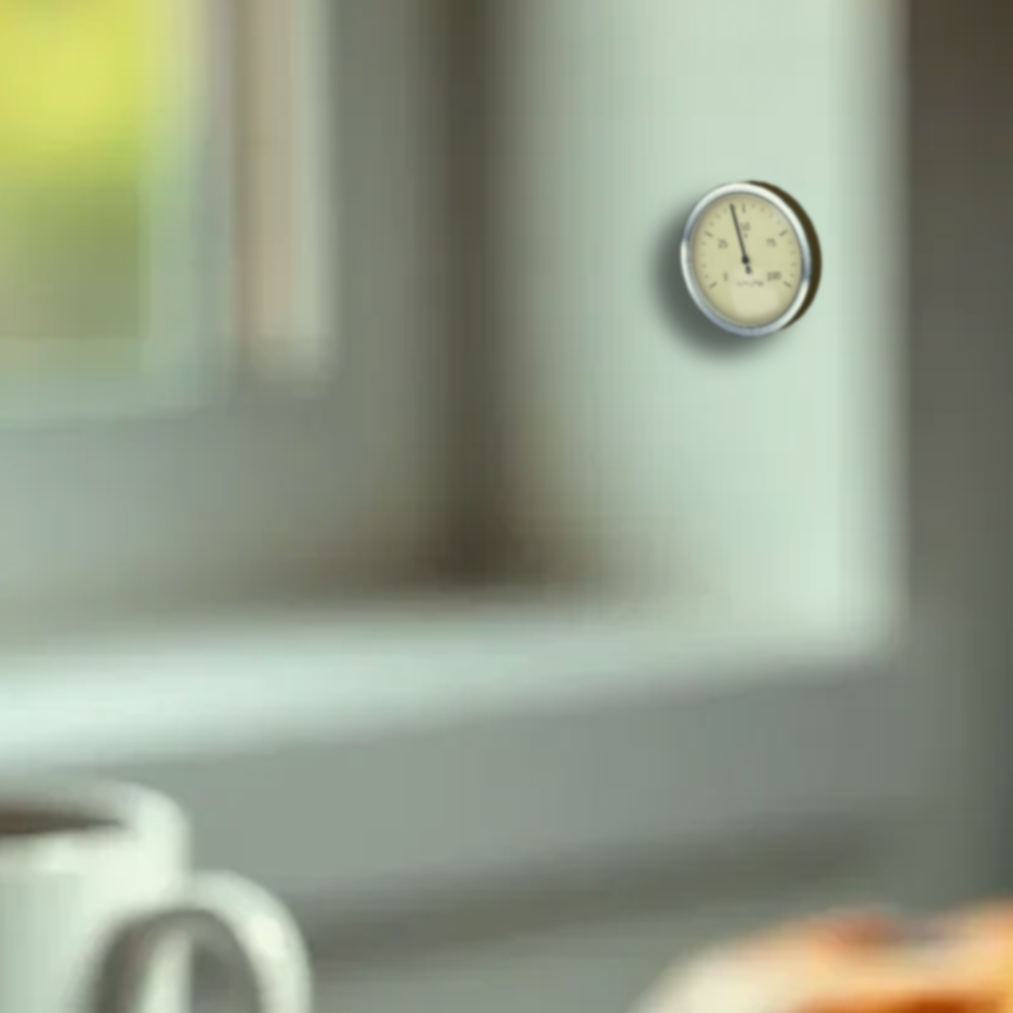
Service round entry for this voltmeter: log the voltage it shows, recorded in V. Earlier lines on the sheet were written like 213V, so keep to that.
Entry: 45V
